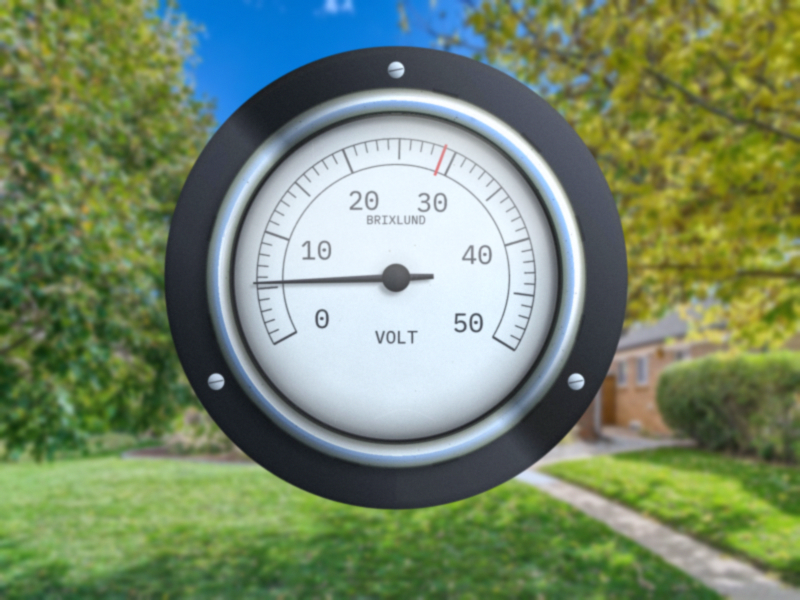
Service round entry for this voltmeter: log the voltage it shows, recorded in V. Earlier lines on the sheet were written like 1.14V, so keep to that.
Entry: 5.5V
